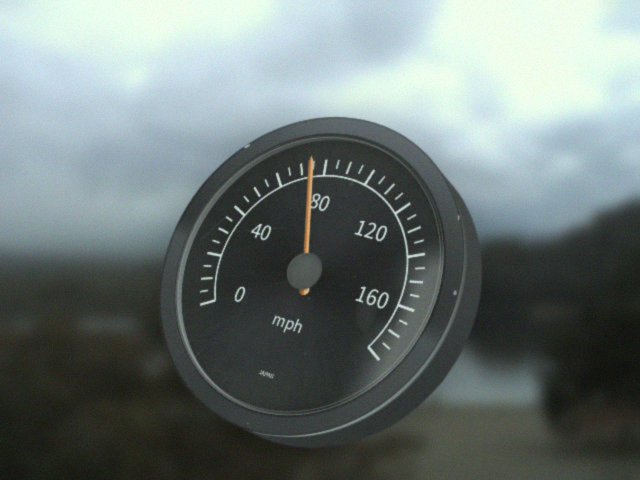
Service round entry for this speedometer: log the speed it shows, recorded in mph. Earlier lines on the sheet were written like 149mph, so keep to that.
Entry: 75mph
